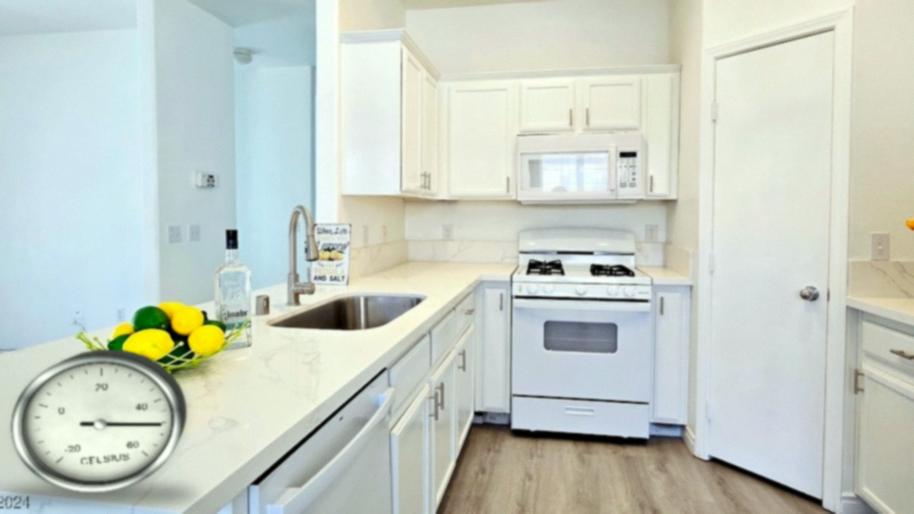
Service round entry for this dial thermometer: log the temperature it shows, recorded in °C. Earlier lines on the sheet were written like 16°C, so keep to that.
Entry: 48°C
